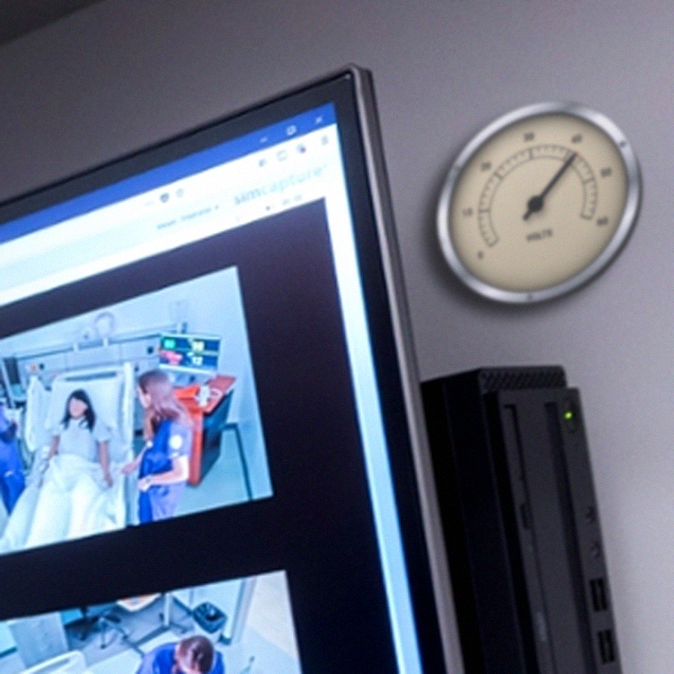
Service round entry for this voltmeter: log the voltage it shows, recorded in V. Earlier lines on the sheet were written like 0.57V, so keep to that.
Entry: 42V
